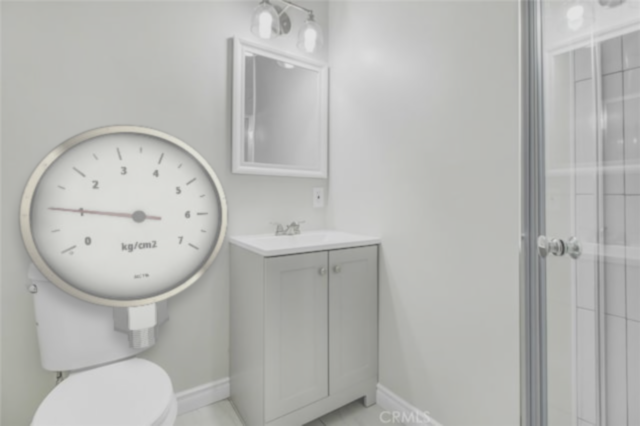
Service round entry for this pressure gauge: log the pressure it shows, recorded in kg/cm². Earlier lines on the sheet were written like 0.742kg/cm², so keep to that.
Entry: 1kg/cm²
